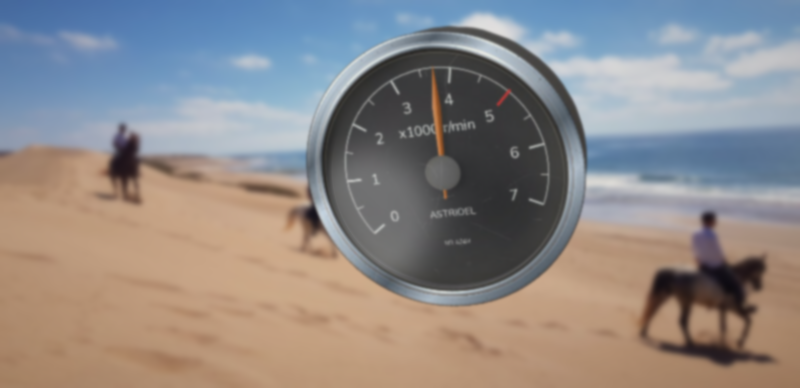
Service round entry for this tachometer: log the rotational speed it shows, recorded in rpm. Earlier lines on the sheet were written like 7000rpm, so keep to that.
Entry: 3750rpm
